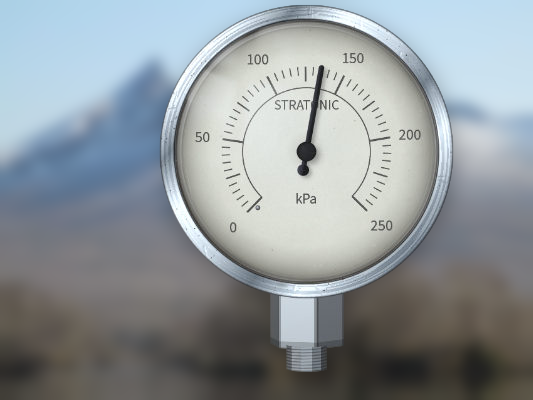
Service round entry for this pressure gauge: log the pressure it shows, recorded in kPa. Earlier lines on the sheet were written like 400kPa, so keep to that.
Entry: 135kPa
